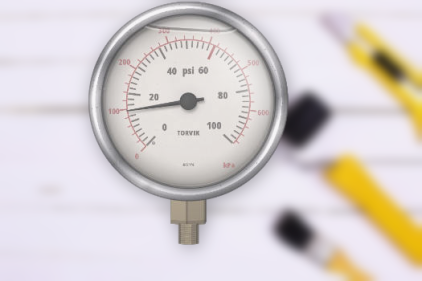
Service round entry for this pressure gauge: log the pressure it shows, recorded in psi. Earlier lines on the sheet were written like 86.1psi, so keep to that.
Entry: 14psi
